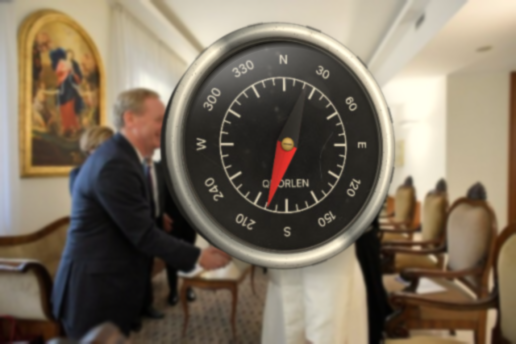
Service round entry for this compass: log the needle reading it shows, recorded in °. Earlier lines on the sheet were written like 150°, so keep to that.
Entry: 200°
